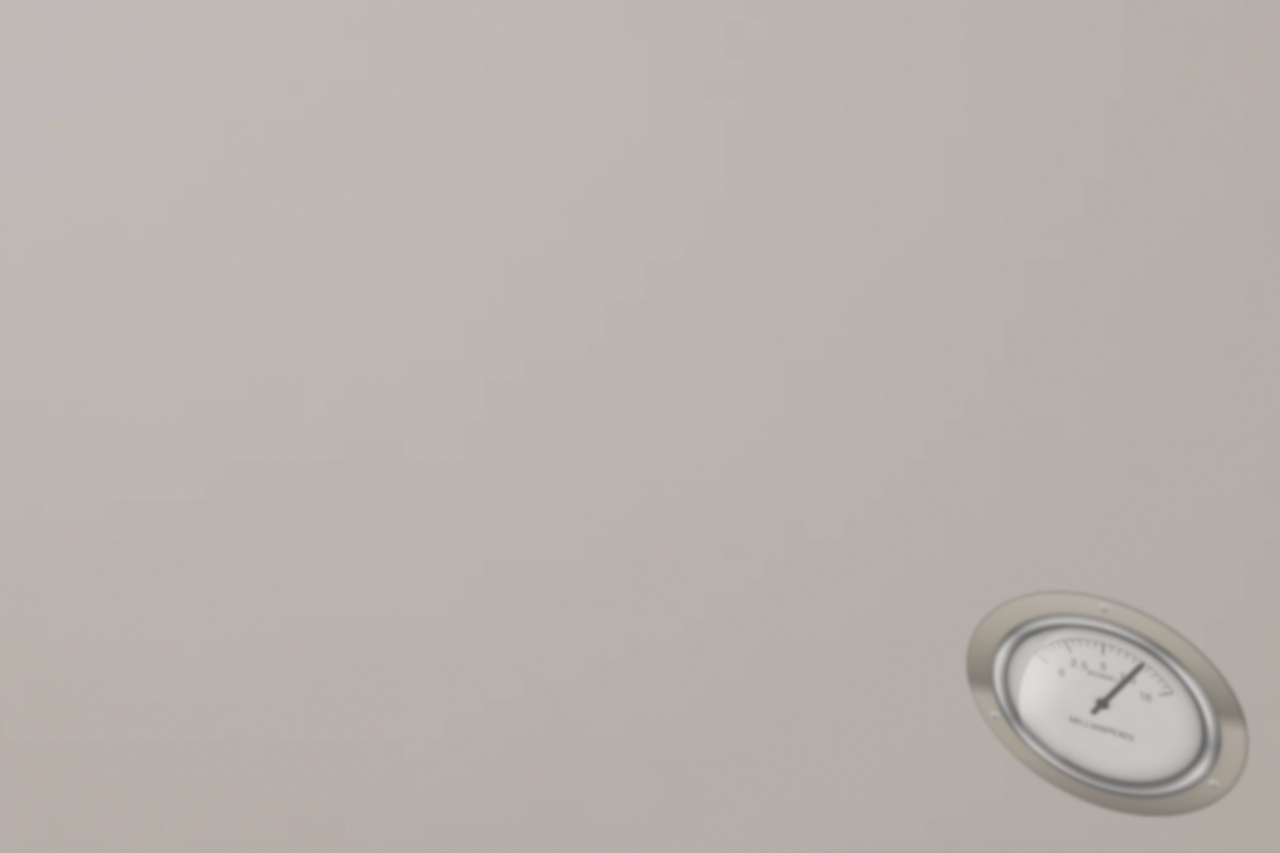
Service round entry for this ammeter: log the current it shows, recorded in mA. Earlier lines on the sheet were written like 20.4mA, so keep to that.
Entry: 7.5mA
